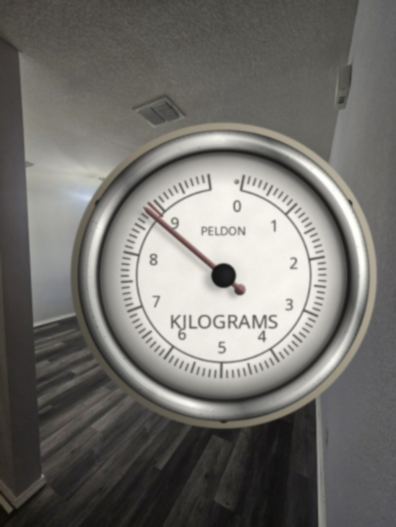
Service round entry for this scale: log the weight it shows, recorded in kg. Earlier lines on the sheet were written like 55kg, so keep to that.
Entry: 8.8kg
